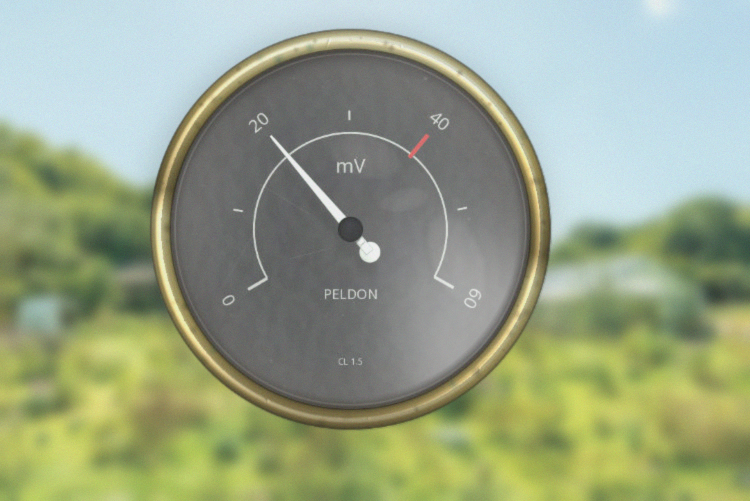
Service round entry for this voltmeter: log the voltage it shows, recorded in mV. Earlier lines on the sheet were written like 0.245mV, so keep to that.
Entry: 20mV
